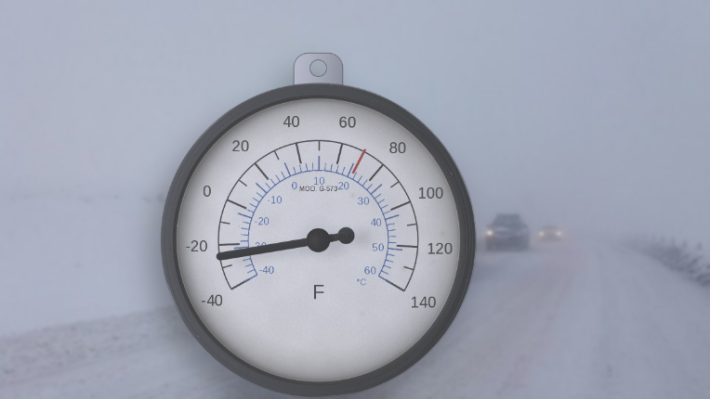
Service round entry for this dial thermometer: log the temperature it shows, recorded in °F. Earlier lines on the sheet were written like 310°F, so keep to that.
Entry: -25°F
